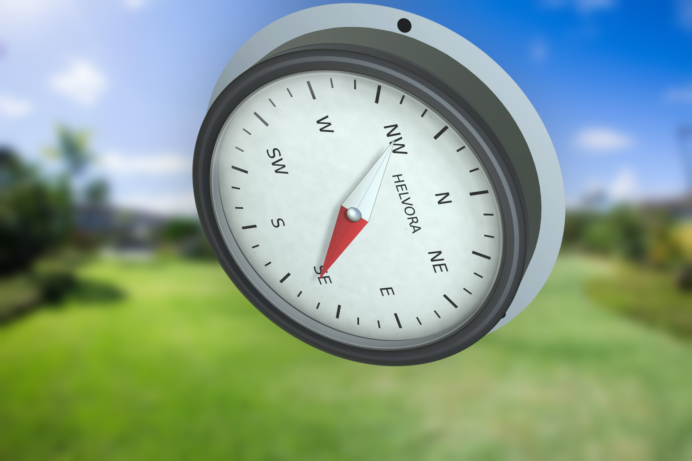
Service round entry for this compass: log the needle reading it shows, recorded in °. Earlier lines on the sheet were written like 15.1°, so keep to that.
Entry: 135°
